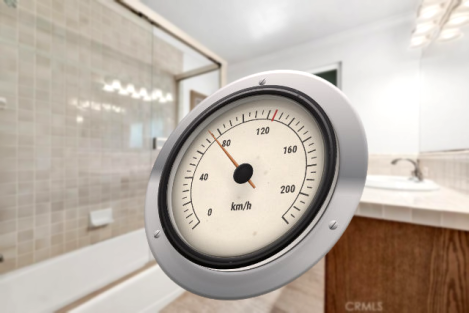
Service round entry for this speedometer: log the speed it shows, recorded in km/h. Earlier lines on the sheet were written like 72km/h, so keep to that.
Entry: 75km/h
